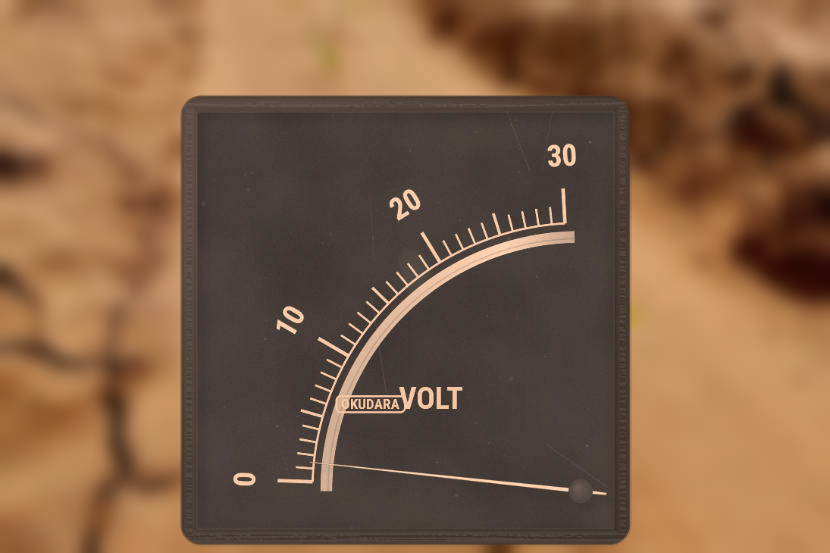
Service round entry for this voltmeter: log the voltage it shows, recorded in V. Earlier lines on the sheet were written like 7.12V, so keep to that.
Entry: 1.5V
